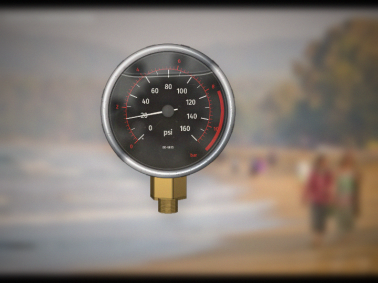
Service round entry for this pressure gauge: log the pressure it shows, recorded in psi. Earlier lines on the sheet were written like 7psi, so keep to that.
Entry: 20psi
